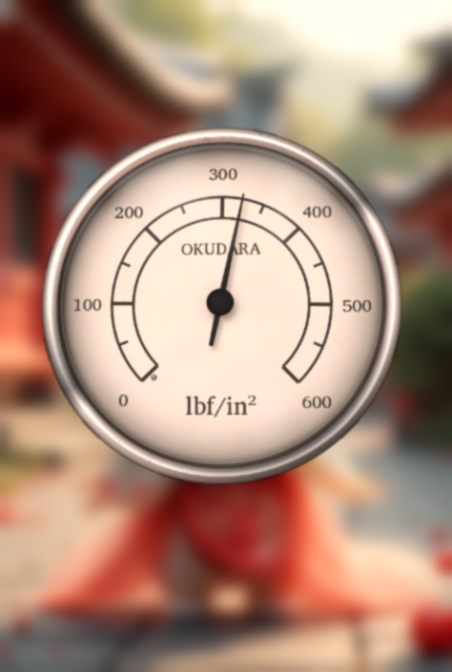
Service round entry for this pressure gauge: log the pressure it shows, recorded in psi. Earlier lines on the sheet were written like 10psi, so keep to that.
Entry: 325psi
